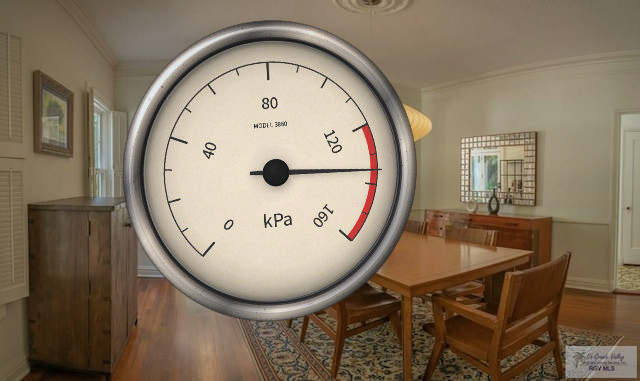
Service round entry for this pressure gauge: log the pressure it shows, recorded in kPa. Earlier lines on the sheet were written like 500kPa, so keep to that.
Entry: 135kPa
